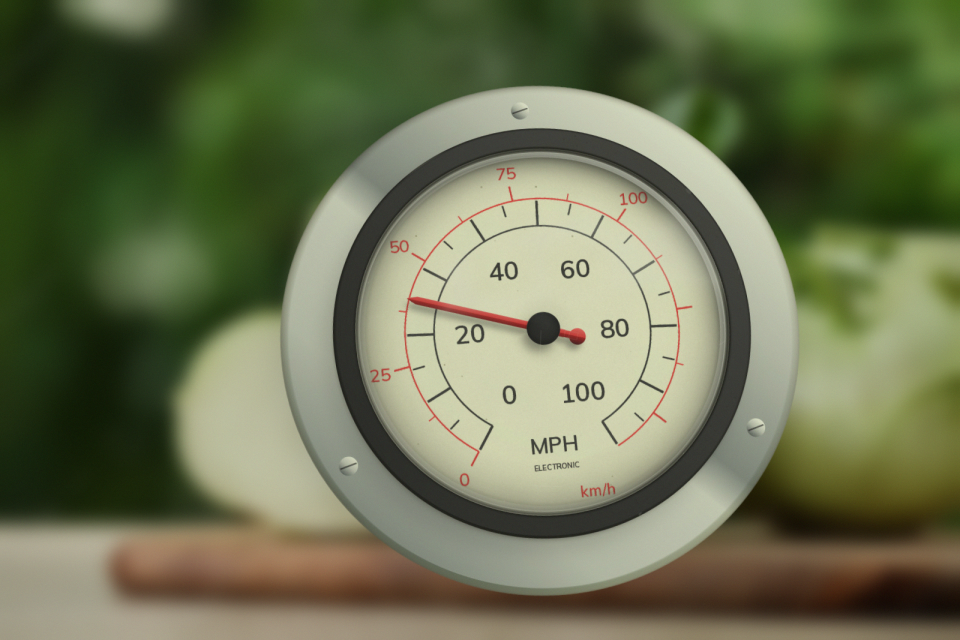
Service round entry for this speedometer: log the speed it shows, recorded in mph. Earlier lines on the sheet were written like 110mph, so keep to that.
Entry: 25mph
